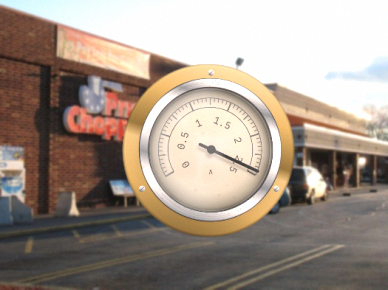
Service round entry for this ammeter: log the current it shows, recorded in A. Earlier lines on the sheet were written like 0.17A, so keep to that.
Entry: 2.45A
